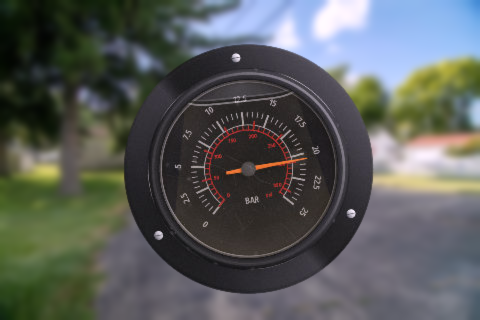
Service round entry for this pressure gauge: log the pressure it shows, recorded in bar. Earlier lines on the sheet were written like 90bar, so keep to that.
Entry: 20.5bar
